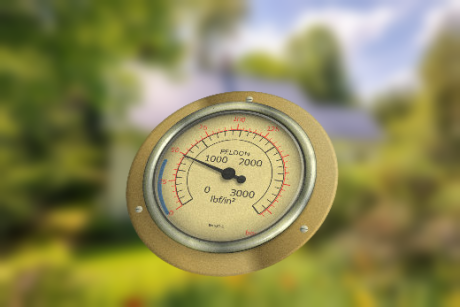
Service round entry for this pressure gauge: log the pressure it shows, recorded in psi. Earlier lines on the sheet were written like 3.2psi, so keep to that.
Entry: 700psi
